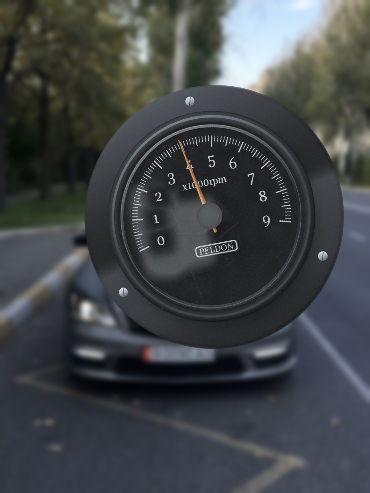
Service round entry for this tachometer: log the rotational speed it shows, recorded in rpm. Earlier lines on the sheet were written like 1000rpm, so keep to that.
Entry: 4000rpm
